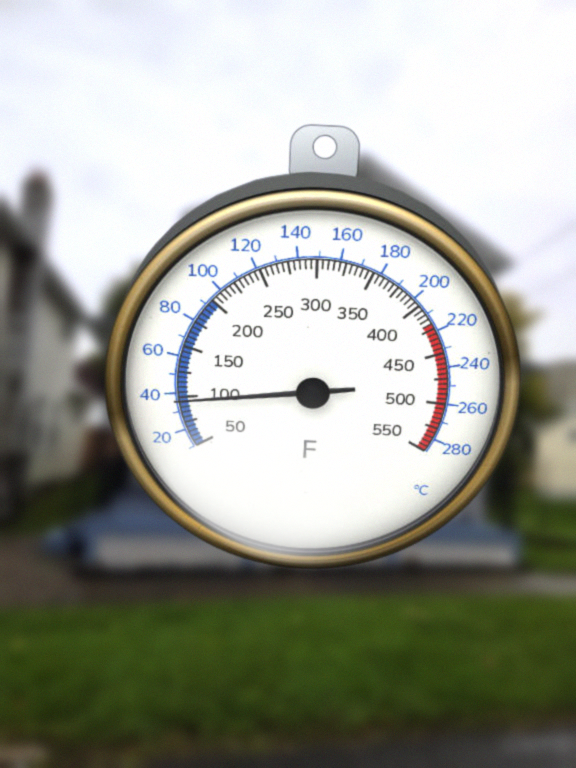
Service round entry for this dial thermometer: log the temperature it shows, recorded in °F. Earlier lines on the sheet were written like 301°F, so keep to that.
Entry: 100°F
